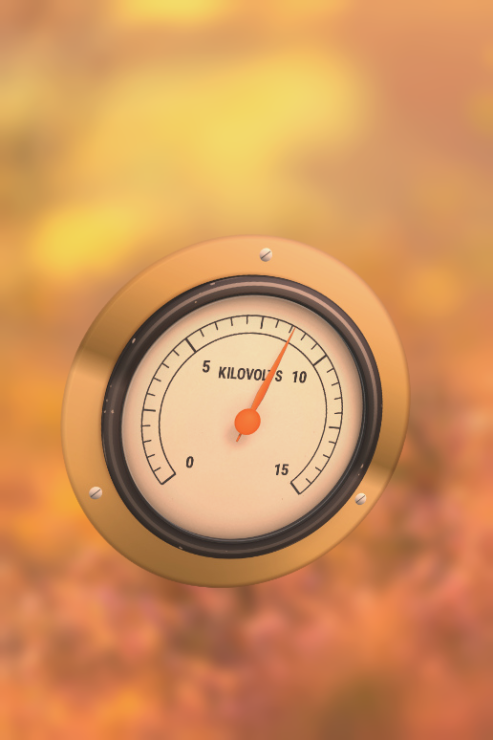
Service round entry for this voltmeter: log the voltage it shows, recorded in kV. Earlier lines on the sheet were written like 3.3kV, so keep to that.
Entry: 8.5kV
